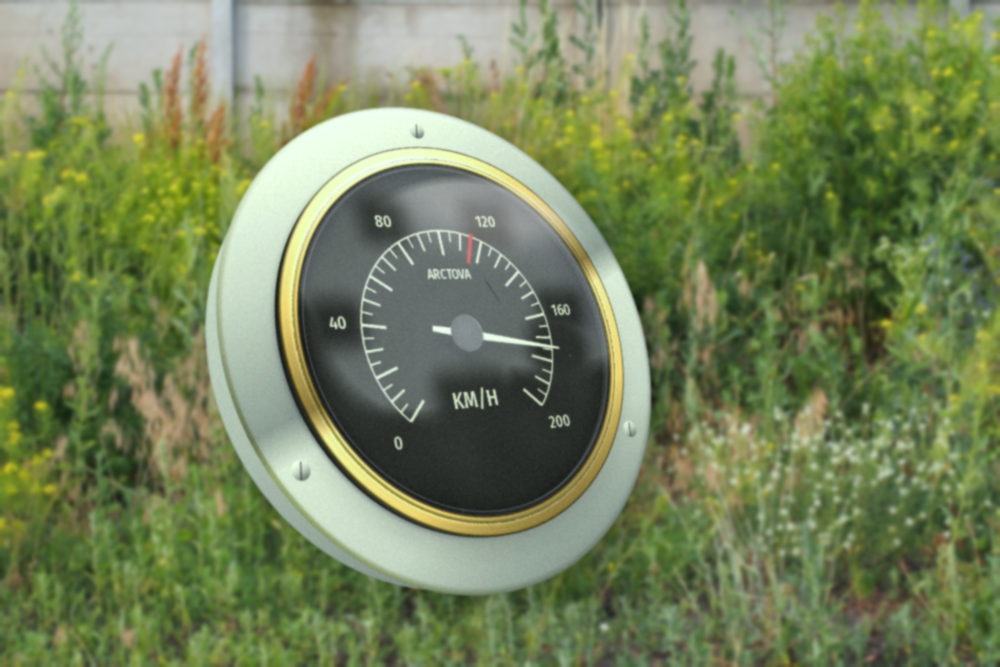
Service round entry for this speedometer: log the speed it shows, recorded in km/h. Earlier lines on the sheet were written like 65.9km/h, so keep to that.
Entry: 175km/h
